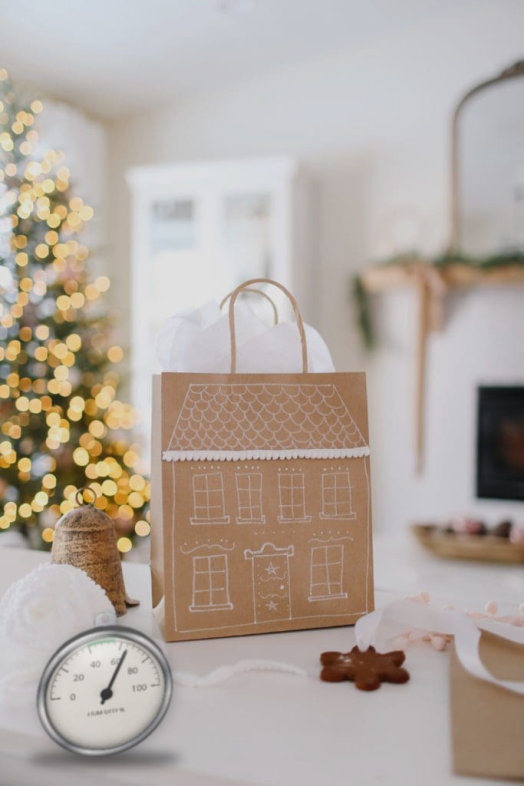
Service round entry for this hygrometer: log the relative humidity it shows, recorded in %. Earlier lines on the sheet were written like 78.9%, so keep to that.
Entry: 64%
